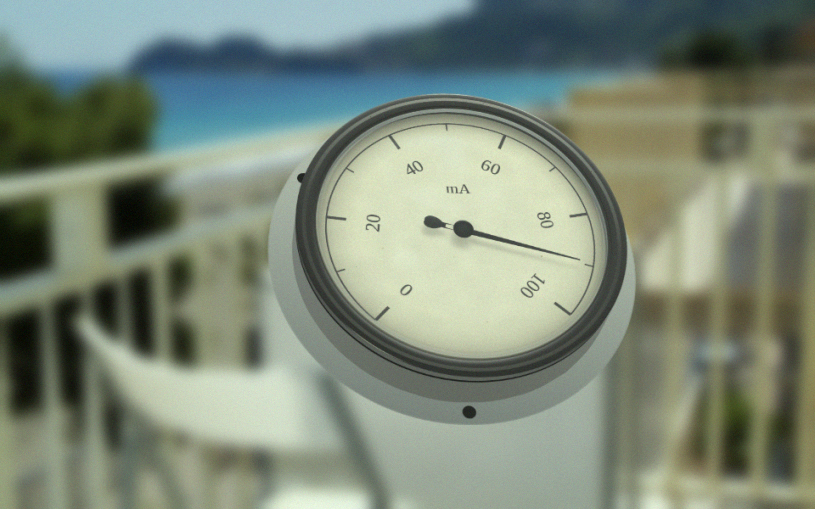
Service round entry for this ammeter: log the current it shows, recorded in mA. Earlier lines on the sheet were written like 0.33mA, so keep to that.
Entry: 90mA
